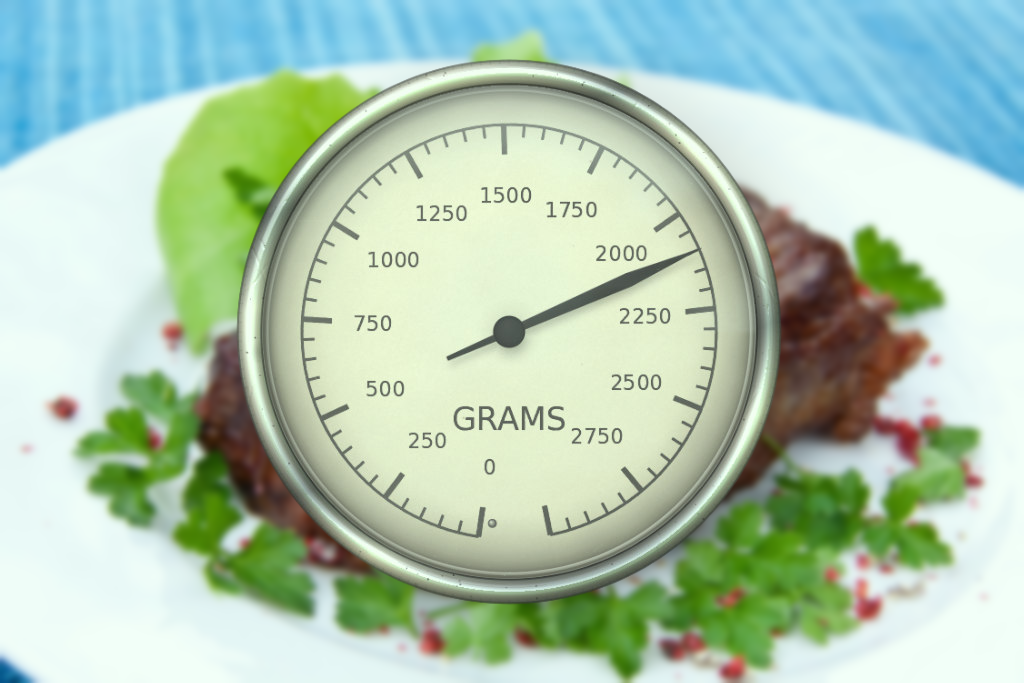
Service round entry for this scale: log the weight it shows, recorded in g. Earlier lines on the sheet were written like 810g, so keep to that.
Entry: 2100g
